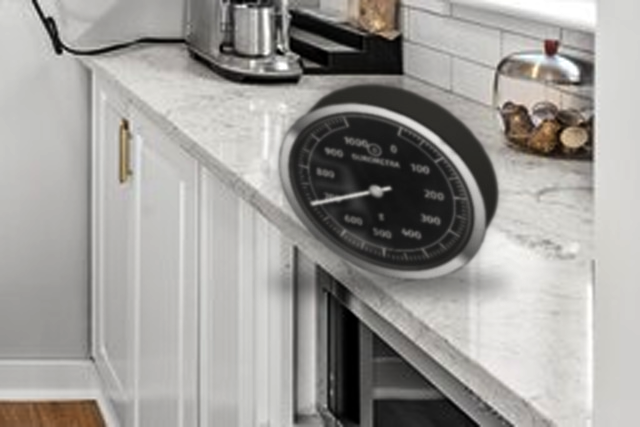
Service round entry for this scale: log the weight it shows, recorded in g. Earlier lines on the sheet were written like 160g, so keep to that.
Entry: 700g
